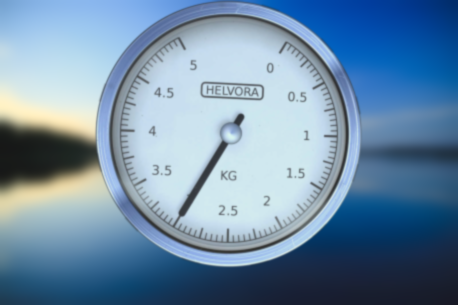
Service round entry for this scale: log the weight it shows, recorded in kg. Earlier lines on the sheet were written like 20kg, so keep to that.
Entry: 3kg
